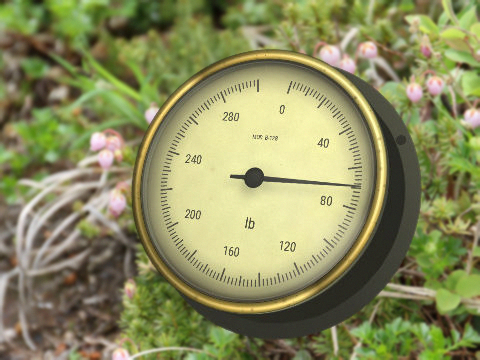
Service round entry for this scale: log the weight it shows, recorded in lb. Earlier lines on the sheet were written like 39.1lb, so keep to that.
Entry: 70lb
